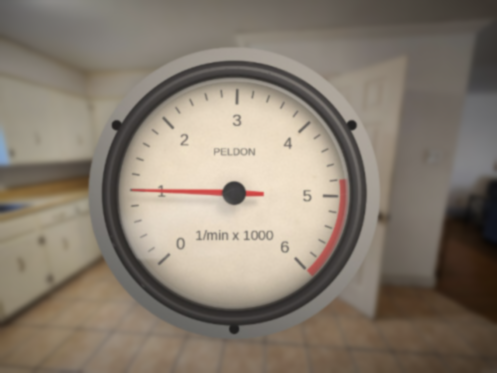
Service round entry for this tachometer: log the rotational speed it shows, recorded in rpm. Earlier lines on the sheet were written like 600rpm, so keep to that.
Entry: 1000rpm
